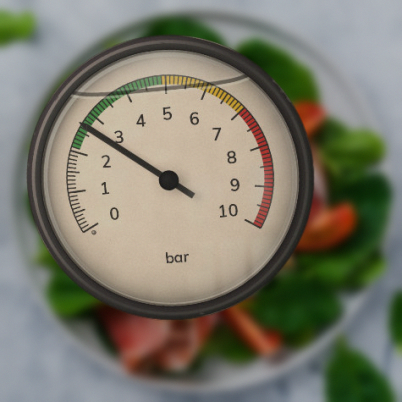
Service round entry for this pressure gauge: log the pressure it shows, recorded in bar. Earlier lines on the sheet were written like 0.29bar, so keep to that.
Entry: 2.7bar
